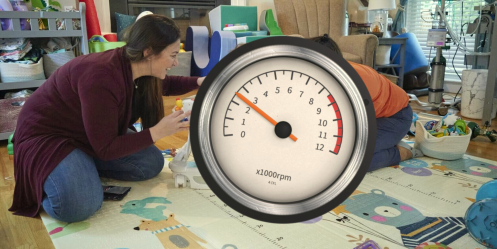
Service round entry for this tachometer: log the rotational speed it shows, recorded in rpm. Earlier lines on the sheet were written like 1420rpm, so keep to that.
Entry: 2500rpm
